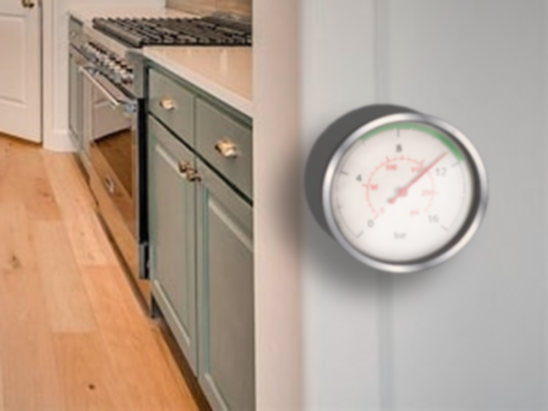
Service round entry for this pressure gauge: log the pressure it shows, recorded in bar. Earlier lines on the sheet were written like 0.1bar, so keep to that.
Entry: 11bar
